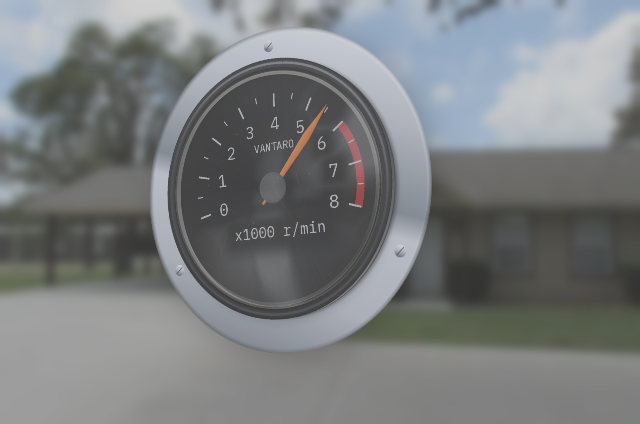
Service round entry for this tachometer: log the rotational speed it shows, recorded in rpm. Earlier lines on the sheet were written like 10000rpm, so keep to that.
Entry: 5500rpm
